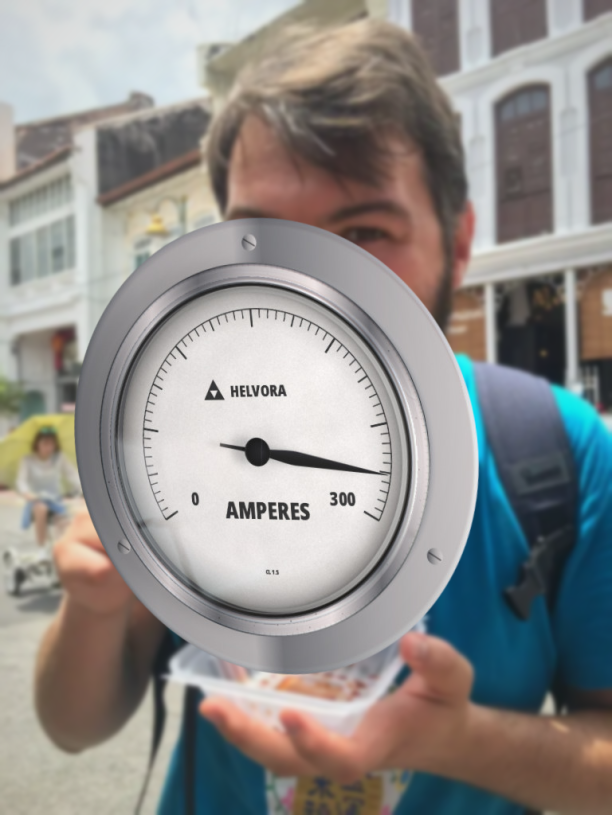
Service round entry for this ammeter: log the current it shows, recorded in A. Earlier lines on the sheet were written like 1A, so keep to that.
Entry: 275A
